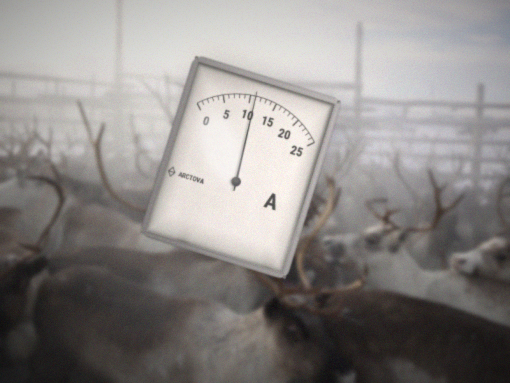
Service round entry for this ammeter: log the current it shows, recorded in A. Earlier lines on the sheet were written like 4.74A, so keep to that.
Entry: 11A
